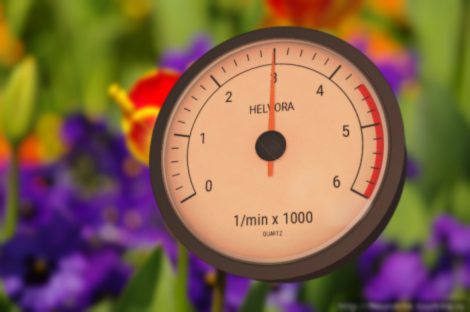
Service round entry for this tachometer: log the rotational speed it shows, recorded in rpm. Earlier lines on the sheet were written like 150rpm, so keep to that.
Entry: 3000rpm
